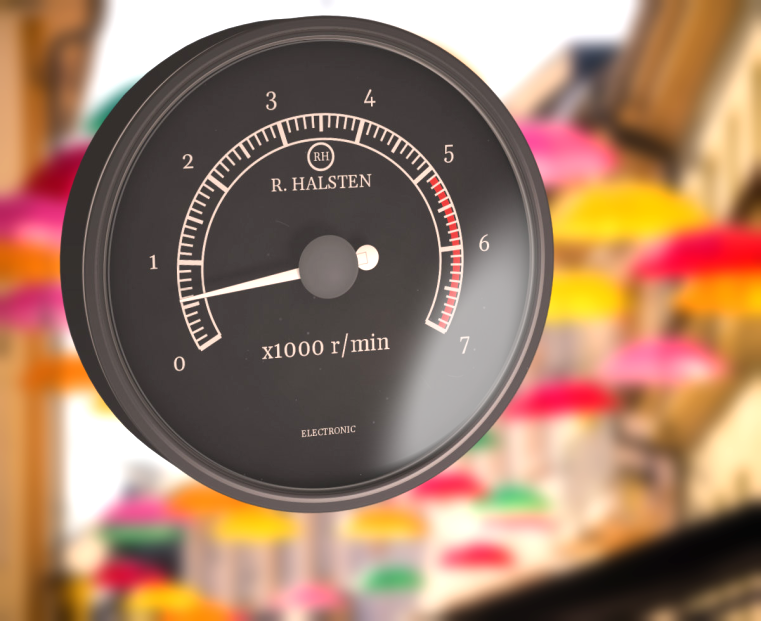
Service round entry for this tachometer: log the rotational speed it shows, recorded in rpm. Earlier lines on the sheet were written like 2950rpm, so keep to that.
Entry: 600rpm
